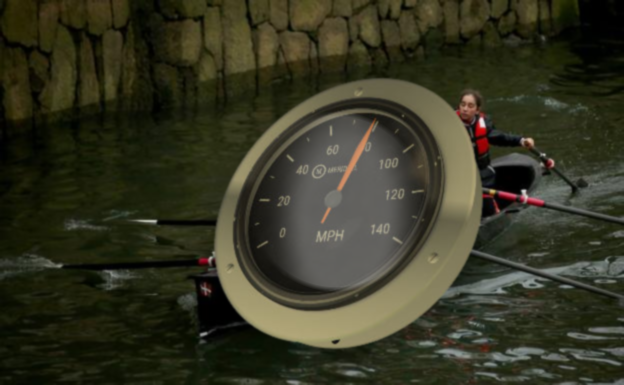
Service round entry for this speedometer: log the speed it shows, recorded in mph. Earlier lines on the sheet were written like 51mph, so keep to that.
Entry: 80mph
